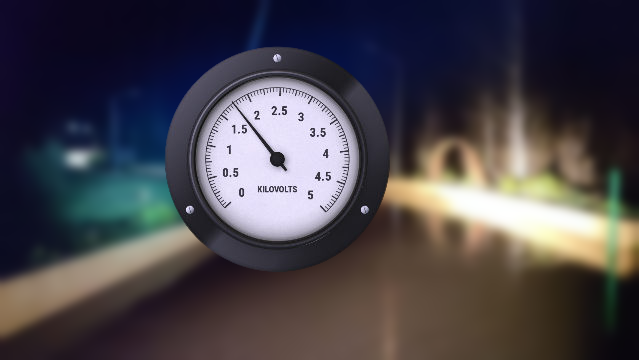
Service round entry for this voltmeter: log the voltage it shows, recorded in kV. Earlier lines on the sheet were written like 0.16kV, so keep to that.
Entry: 1.75kV
